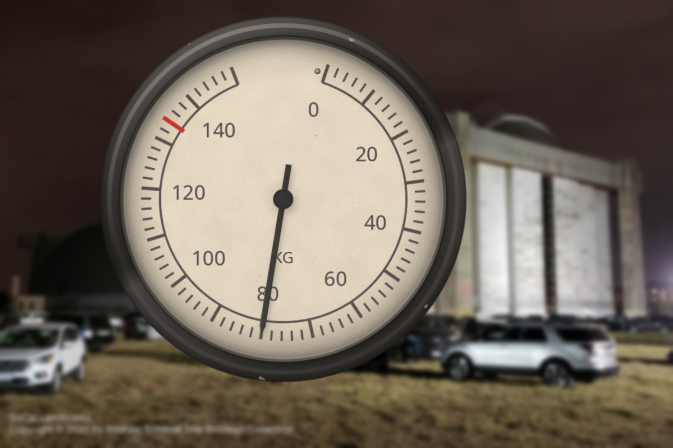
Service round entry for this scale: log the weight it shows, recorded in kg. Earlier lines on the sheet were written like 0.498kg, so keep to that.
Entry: 80kg
